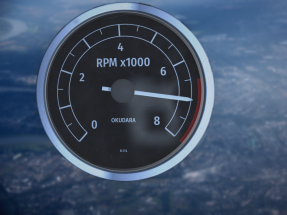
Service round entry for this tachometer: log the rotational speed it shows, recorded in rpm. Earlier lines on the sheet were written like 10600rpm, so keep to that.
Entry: 7000rpm
